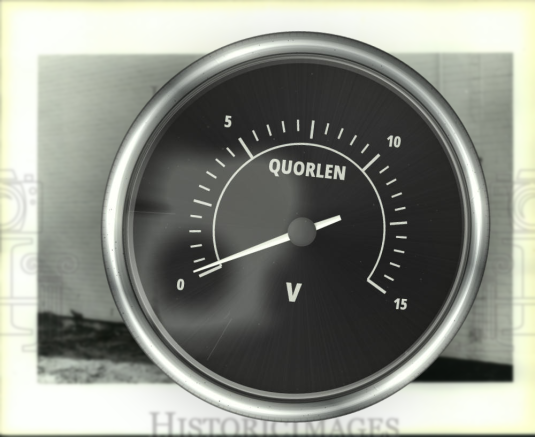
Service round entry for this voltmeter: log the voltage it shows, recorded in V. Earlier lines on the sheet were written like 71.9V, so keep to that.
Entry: 0.25V
